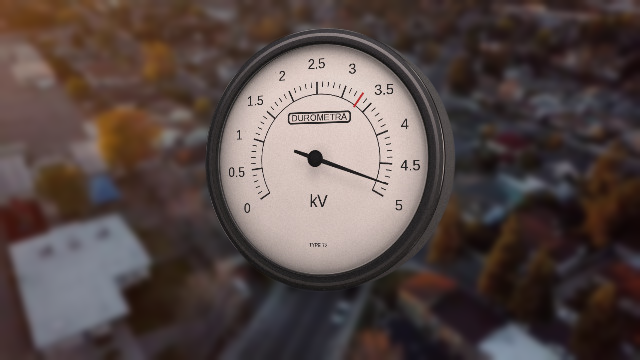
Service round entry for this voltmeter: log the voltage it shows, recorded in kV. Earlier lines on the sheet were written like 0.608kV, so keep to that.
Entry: 4.8kV
